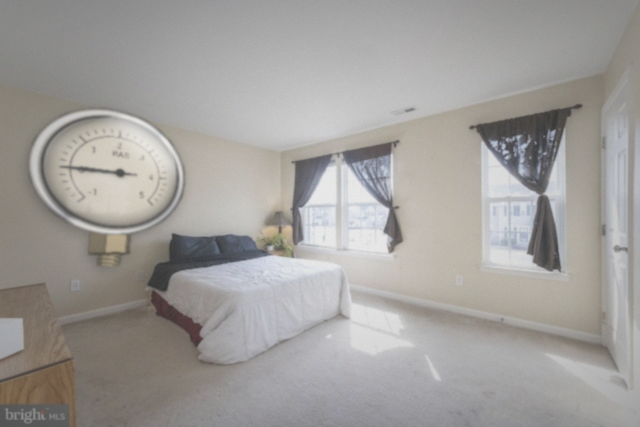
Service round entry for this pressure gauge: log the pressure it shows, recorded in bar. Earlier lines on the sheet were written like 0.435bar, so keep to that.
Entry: 0bar
